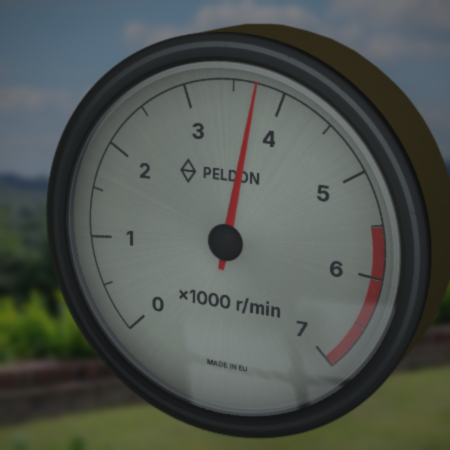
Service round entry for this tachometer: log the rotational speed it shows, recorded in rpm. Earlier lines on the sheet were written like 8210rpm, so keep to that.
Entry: 3750rpm
